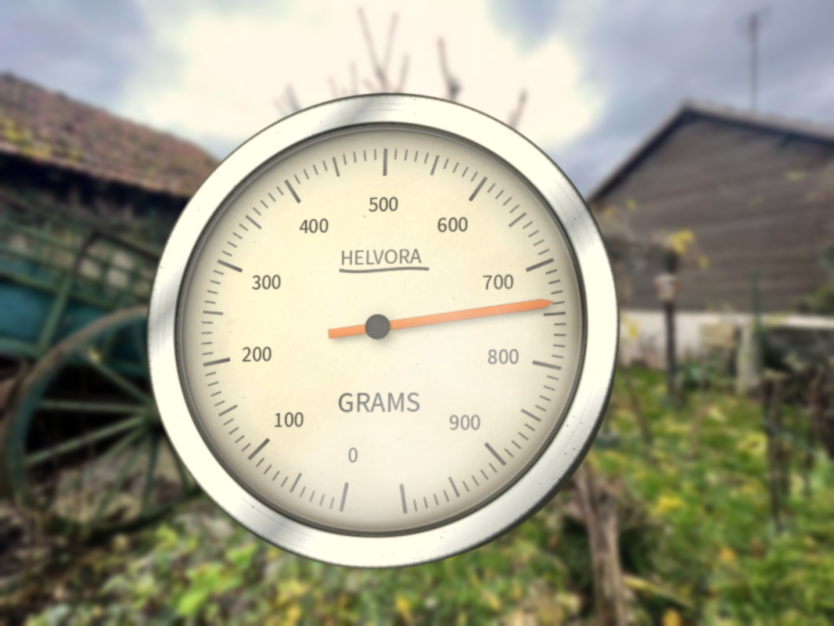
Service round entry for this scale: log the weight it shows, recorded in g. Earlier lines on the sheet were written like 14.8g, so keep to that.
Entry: 740g
